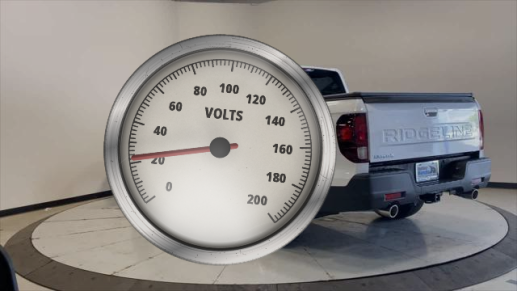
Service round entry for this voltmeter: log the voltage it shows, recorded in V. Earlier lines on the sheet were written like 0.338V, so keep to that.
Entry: 22V
